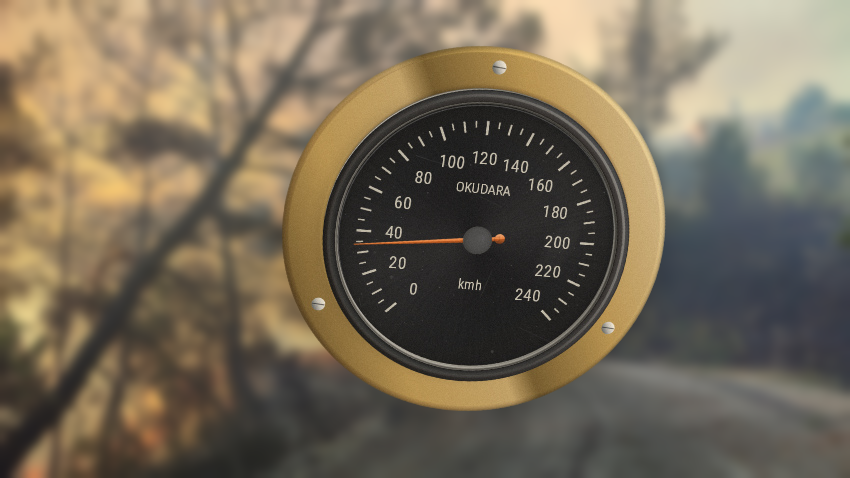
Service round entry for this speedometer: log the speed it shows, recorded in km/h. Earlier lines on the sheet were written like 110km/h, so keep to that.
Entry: 35km/h
